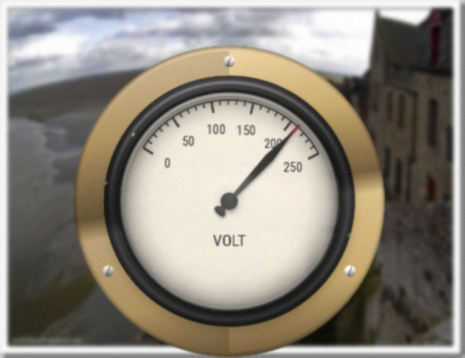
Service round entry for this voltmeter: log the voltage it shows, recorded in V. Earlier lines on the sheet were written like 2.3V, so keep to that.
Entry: 210V
